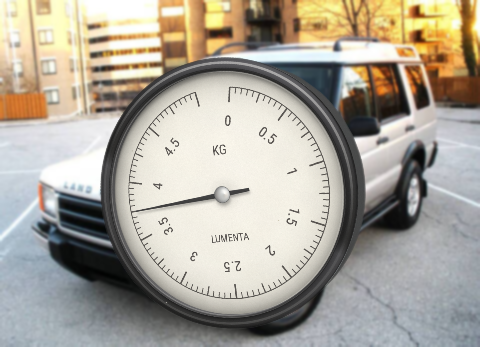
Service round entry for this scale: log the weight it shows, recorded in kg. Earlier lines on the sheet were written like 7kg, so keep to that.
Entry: 3.75kg
